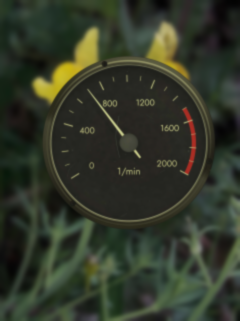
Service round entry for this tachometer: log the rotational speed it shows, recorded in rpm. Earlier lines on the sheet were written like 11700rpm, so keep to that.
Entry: 700rpm
